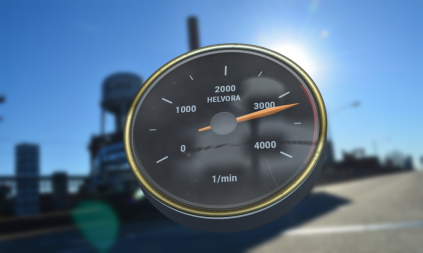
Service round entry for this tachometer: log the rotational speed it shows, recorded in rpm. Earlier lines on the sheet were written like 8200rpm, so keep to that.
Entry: 3250rpm
